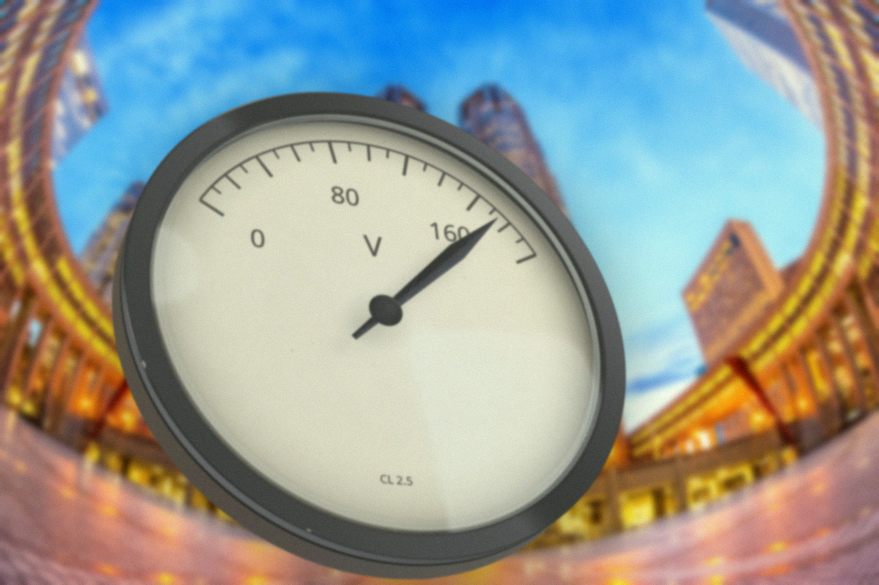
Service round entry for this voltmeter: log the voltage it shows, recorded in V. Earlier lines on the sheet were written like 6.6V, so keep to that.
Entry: 175V
